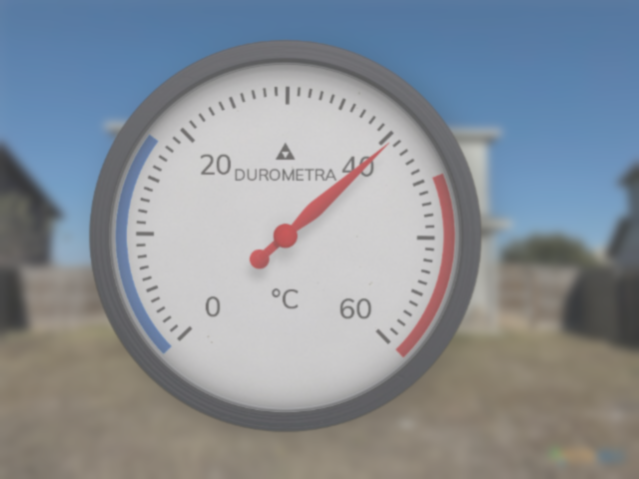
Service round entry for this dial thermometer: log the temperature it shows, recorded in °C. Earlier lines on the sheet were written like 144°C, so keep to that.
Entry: 40.5°C
